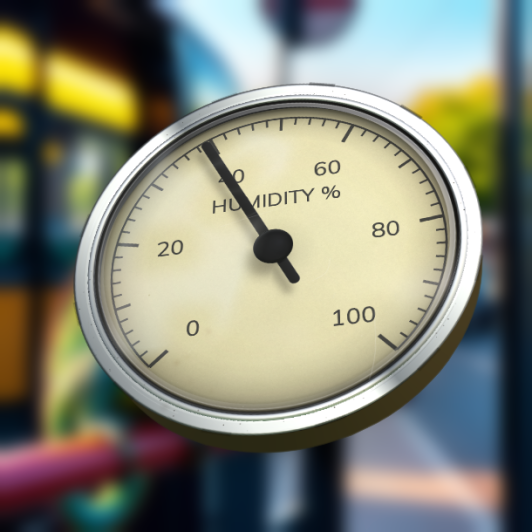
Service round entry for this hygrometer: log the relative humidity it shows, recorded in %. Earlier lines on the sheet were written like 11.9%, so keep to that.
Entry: 39%
